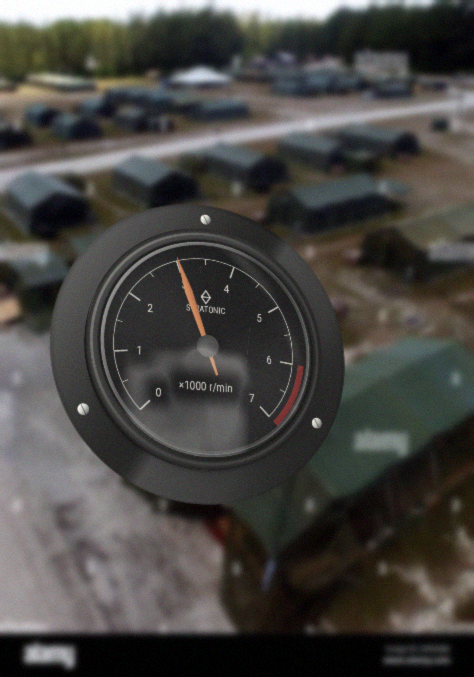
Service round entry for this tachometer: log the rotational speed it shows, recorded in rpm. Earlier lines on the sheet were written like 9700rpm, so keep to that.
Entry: 3000rpm
